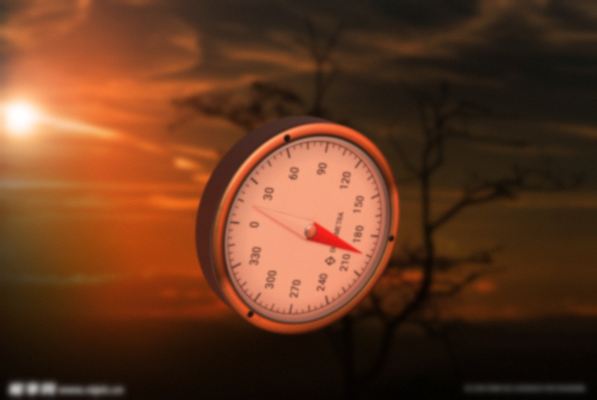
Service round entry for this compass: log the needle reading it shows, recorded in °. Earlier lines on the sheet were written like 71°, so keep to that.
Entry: 195°
